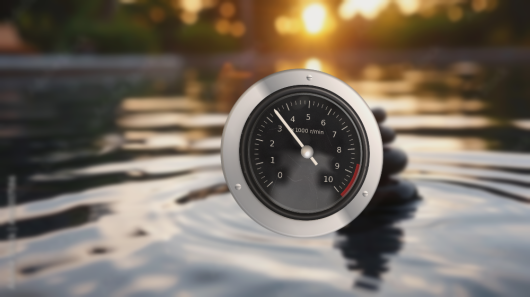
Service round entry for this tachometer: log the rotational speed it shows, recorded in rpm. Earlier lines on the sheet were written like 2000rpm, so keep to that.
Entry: 3400rpm
